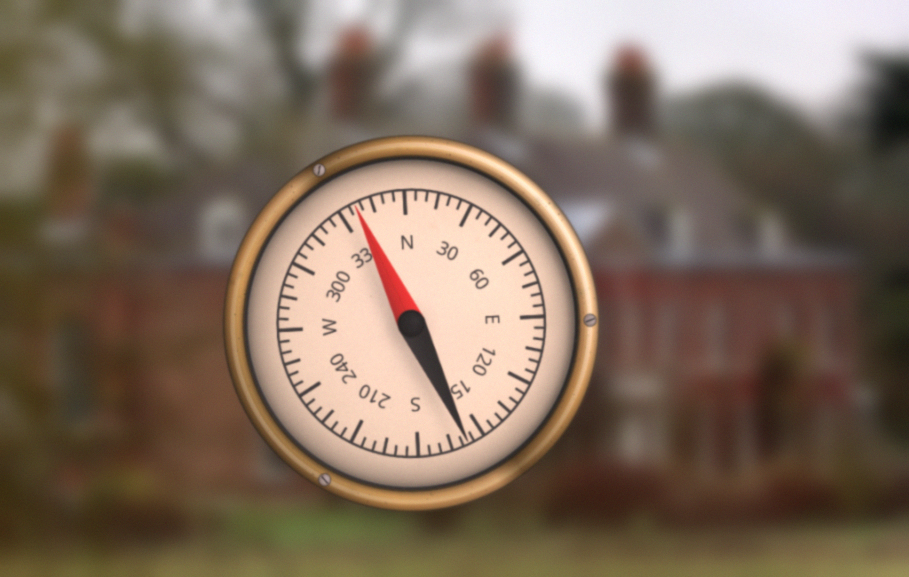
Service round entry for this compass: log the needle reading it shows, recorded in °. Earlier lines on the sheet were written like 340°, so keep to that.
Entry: 337.5°
